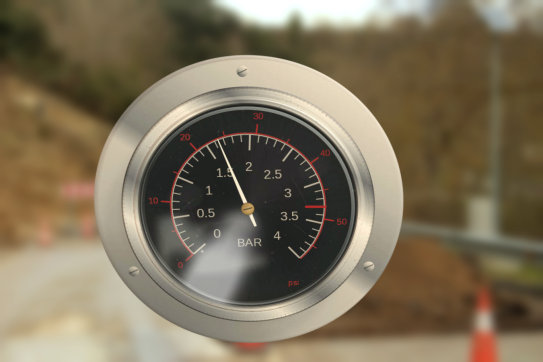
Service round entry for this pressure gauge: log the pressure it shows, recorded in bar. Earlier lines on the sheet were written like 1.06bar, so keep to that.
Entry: 1.65bar
